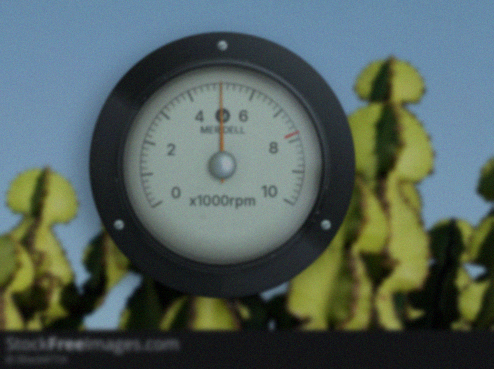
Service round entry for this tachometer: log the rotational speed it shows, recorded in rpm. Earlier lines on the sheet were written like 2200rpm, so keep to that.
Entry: 5000rpm
